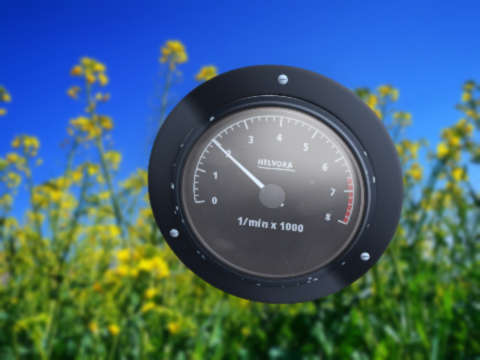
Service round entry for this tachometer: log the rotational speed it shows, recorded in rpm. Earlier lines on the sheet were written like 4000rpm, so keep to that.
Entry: 2000rpm
